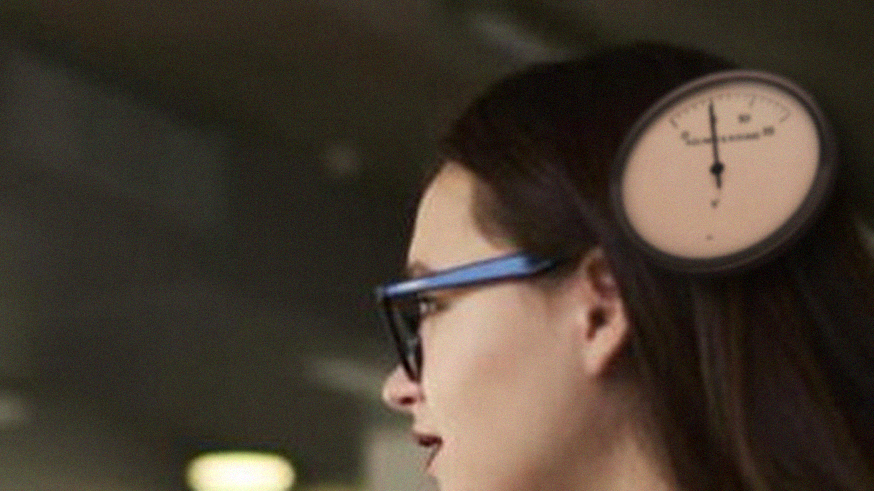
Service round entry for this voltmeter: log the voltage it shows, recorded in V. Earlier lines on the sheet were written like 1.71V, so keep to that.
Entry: 5V
